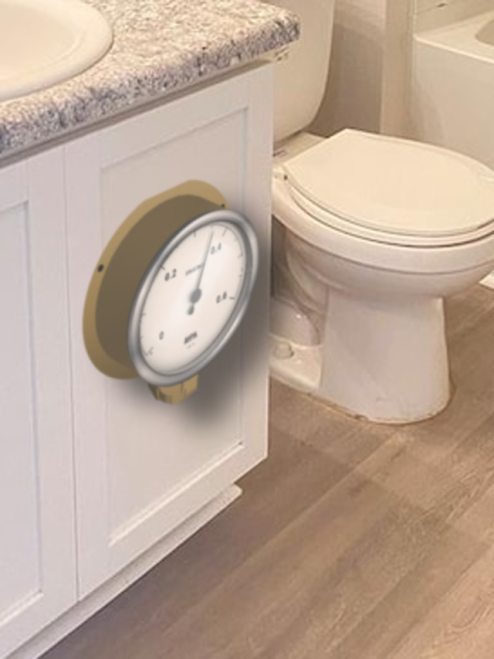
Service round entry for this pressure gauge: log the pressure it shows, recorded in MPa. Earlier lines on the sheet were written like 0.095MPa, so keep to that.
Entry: 0.35MPa
